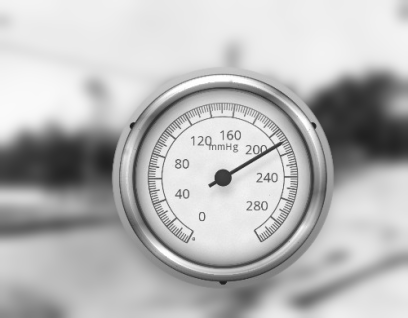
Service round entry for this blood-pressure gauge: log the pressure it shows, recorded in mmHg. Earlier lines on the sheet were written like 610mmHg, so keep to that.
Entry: 210mmHg
